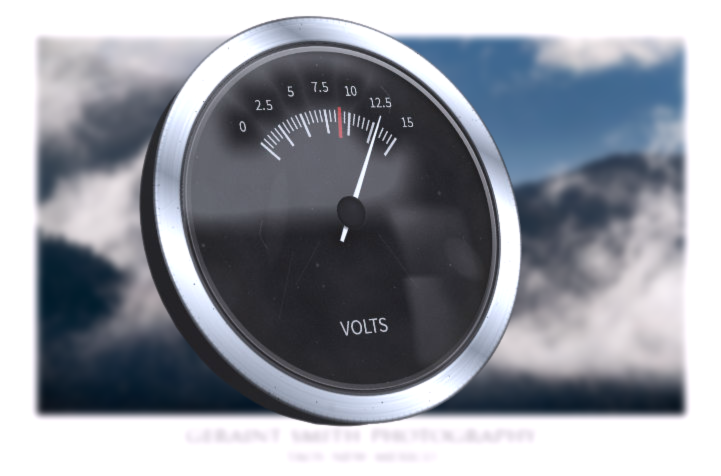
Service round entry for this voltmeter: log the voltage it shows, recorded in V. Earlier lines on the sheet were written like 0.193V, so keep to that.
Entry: 12.5V
